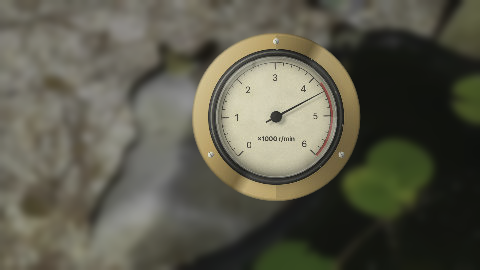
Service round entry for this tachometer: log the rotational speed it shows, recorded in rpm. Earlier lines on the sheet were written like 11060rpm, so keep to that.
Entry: 4400rpm
